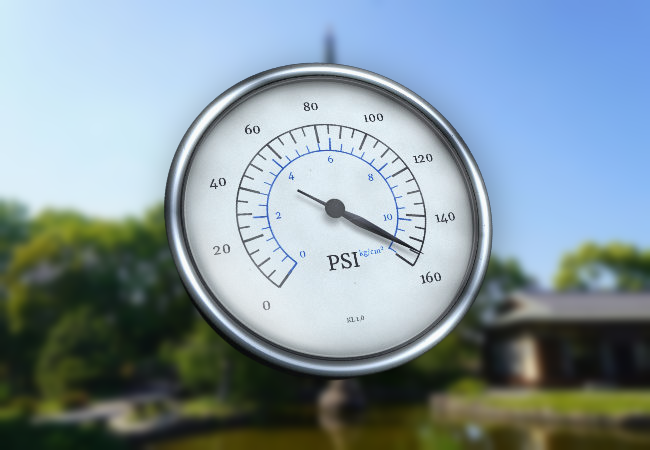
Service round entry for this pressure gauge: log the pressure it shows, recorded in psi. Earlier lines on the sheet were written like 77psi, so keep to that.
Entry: 155psi
